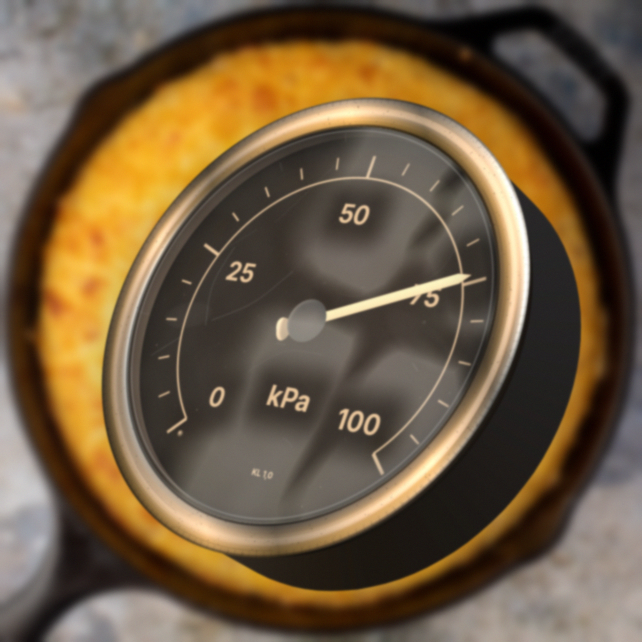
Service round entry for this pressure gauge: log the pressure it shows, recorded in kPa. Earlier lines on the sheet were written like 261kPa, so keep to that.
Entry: 75kPa
